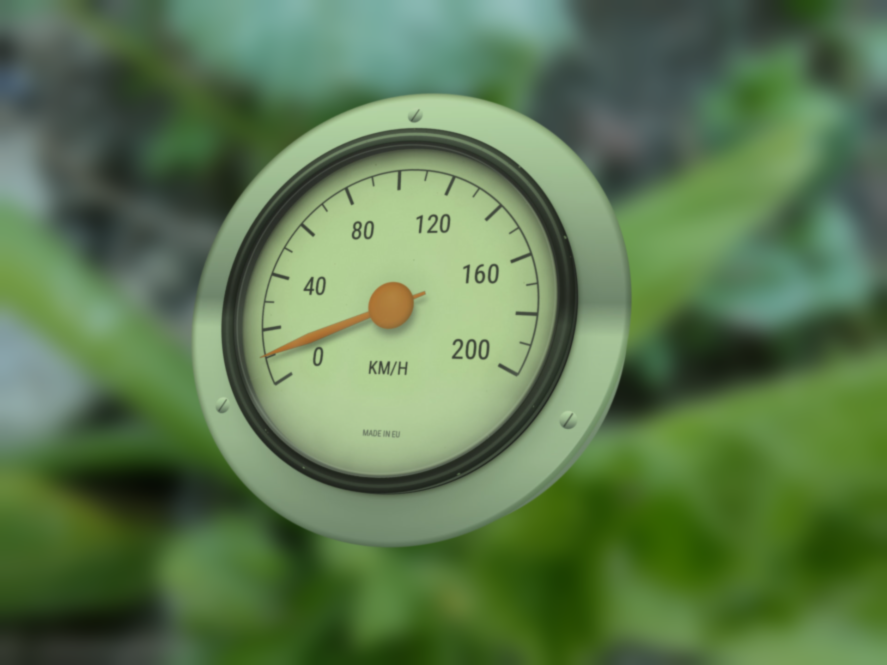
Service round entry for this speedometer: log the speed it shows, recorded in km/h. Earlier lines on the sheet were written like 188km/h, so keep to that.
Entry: 10km/h
